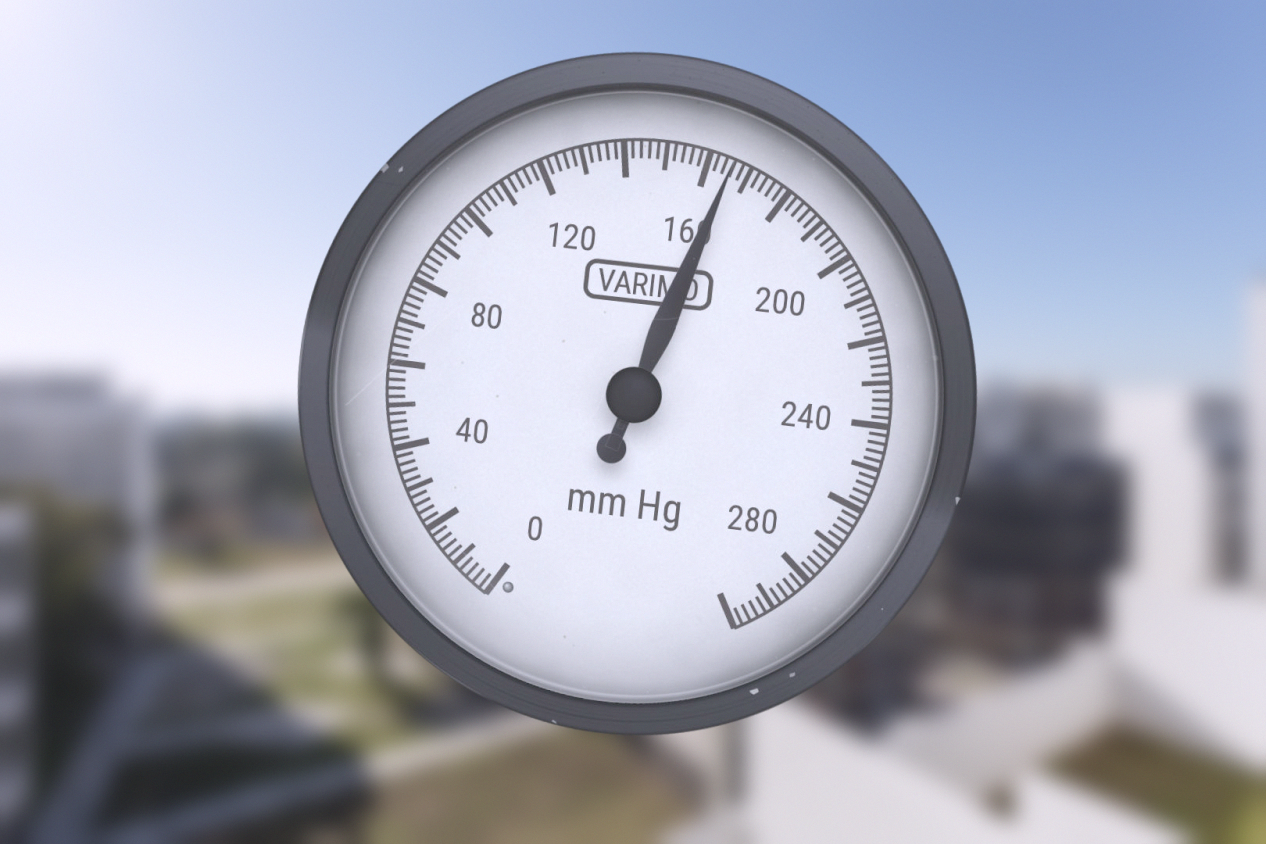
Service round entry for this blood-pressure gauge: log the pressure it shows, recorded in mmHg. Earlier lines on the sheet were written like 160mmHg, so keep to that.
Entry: 166mmHg
